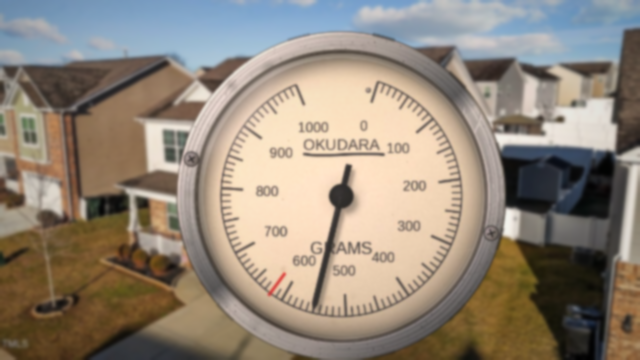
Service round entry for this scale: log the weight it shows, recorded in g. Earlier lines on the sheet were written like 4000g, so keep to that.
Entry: 550g
